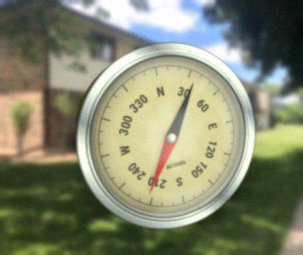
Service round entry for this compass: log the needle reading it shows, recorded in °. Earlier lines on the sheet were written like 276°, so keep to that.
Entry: 215°
